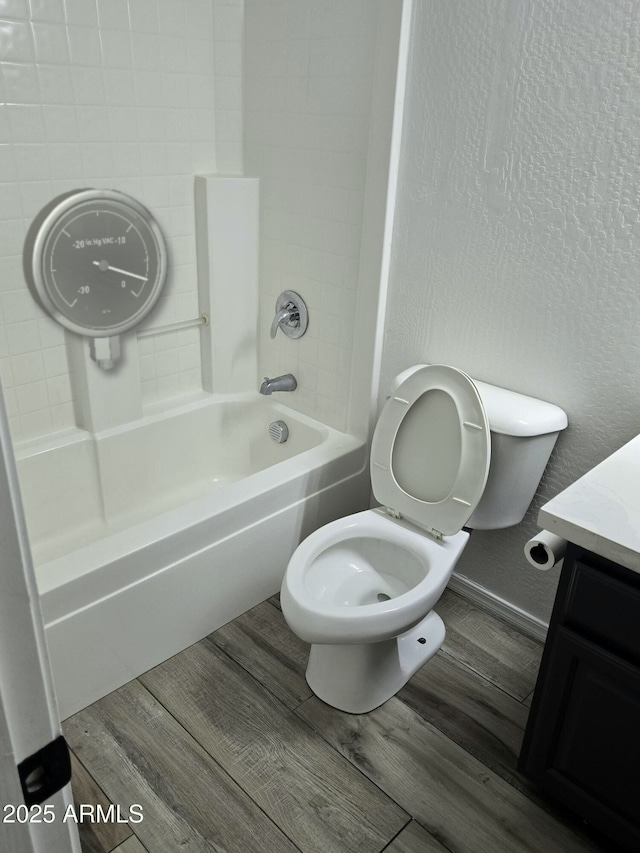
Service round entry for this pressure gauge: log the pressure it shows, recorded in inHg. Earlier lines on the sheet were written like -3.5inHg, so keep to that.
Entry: -2.5inHg
